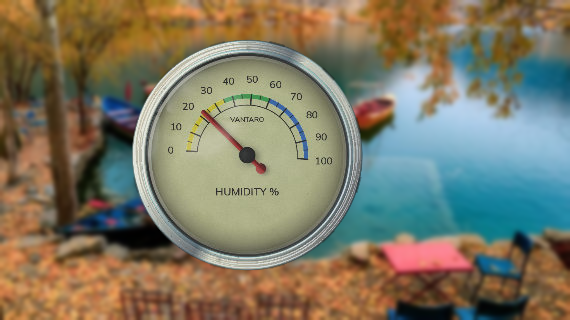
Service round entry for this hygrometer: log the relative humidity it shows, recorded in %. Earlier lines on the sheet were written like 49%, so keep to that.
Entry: 22.5%
